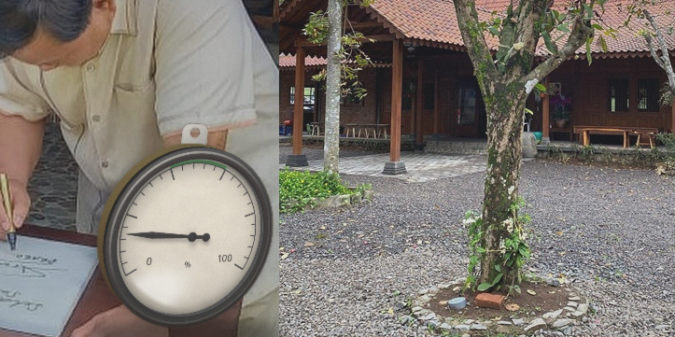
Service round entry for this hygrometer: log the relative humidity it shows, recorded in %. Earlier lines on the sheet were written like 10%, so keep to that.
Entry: 14%
